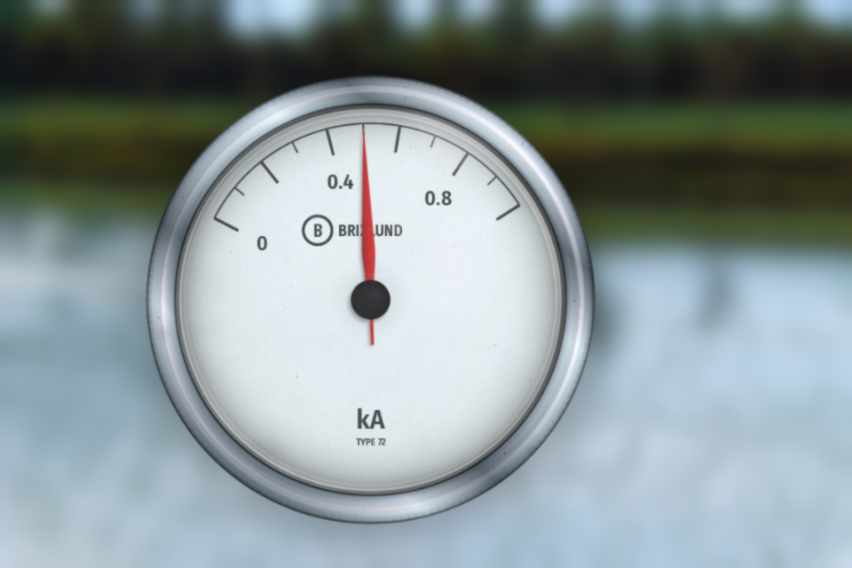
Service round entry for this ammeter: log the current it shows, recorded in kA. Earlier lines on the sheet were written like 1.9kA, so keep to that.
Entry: 0.5kA
